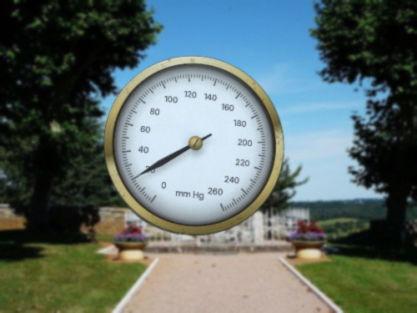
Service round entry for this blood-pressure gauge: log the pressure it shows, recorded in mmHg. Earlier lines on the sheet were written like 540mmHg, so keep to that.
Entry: 20mmHg
